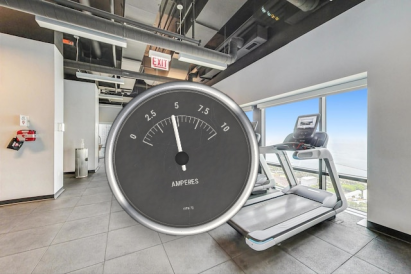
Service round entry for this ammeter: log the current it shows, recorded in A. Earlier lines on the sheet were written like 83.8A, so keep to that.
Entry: 4.5A
